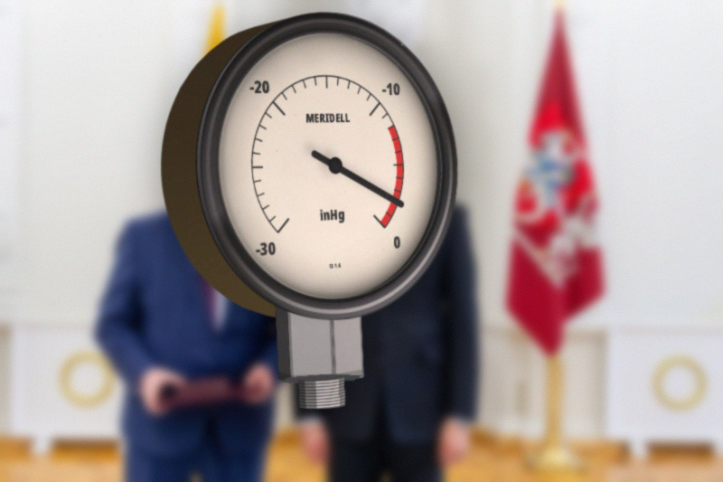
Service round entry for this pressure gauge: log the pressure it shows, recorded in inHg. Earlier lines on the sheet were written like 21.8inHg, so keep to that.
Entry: -2inHg
